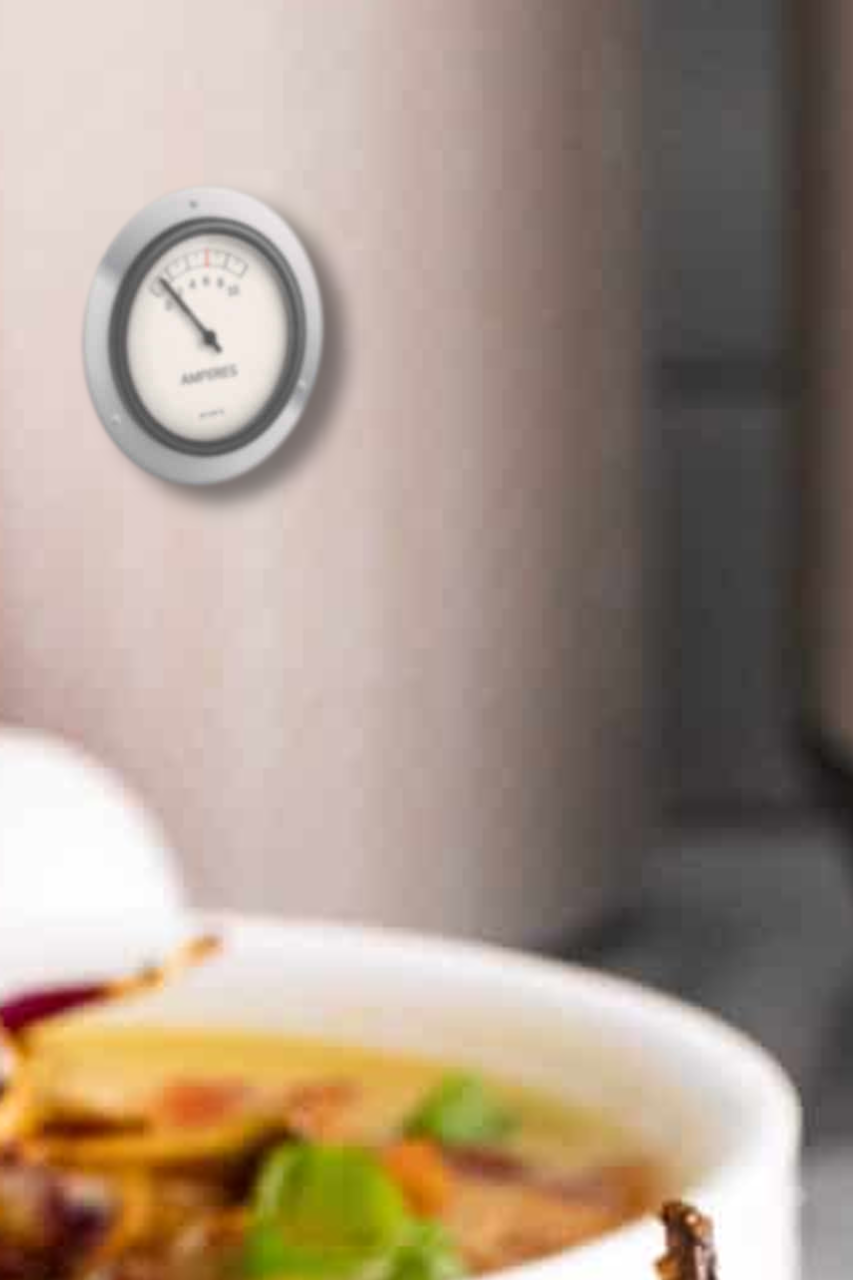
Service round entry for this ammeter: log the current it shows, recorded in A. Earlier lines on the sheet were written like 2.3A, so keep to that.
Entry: 1A
